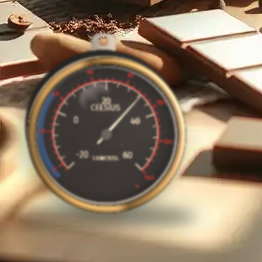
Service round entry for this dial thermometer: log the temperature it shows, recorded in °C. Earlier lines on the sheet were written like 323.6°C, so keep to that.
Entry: 32°C
